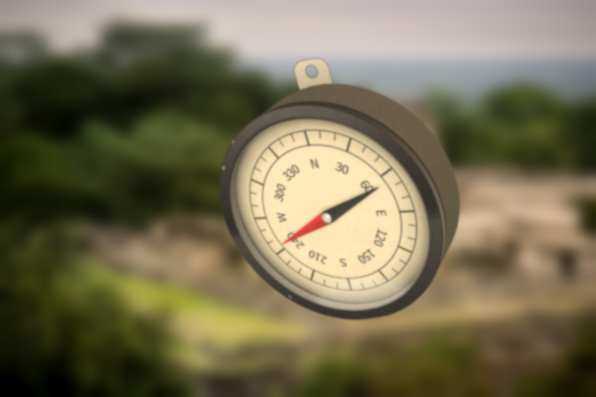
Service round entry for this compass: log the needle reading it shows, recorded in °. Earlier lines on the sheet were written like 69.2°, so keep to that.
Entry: 245°
